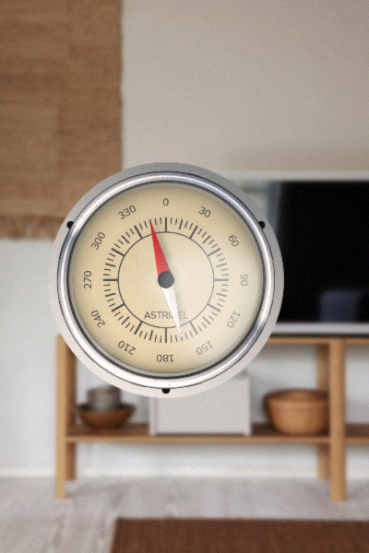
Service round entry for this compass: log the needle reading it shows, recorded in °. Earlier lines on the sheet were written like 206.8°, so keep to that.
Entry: 345°
